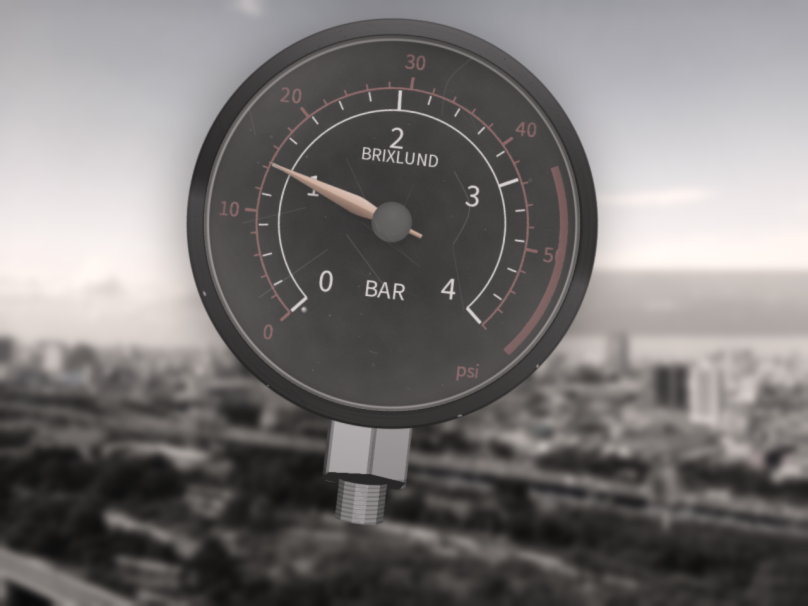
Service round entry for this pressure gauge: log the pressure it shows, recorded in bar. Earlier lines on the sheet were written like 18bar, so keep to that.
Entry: 1bar
